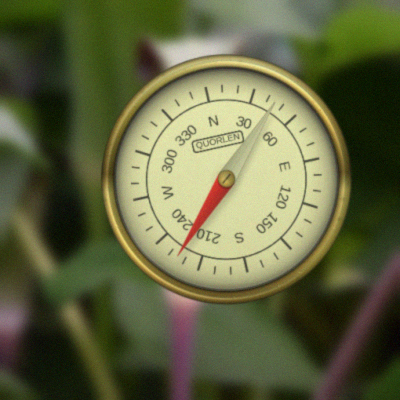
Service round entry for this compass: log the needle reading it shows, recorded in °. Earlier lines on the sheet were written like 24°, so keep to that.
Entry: 225°
